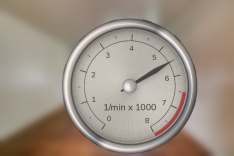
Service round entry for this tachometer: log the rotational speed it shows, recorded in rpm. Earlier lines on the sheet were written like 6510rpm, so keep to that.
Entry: 5500rpm
